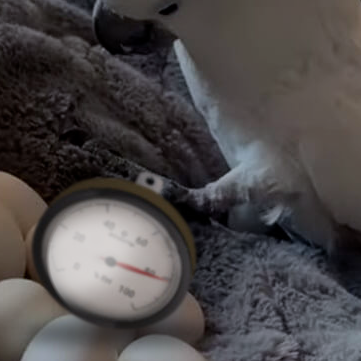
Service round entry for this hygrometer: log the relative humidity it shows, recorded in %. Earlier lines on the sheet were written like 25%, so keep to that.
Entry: 80%
